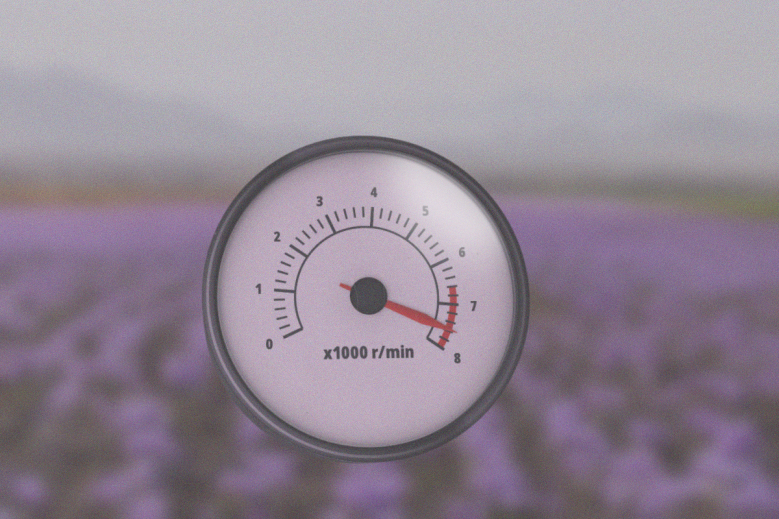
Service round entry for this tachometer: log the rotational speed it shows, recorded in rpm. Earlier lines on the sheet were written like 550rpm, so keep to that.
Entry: 7600rpm
